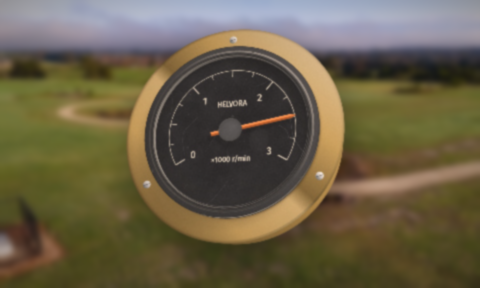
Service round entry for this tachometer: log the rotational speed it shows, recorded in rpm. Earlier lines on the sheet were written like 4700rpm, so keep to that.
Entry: 2500rpm
